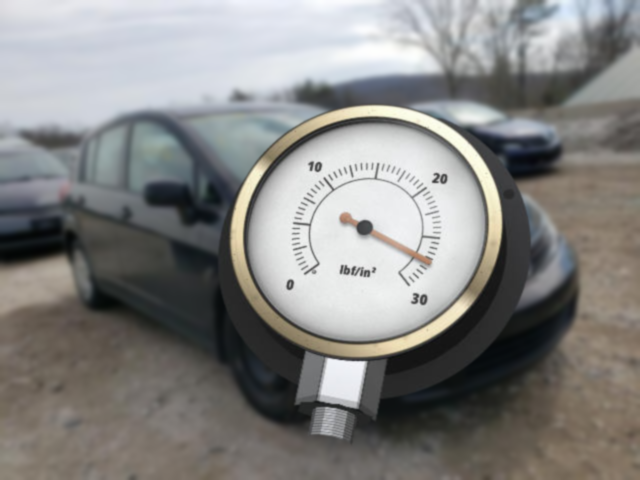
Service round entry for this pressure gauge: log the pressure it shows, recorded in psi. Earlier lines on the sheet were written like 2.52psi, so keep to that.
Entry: 27.5psi
